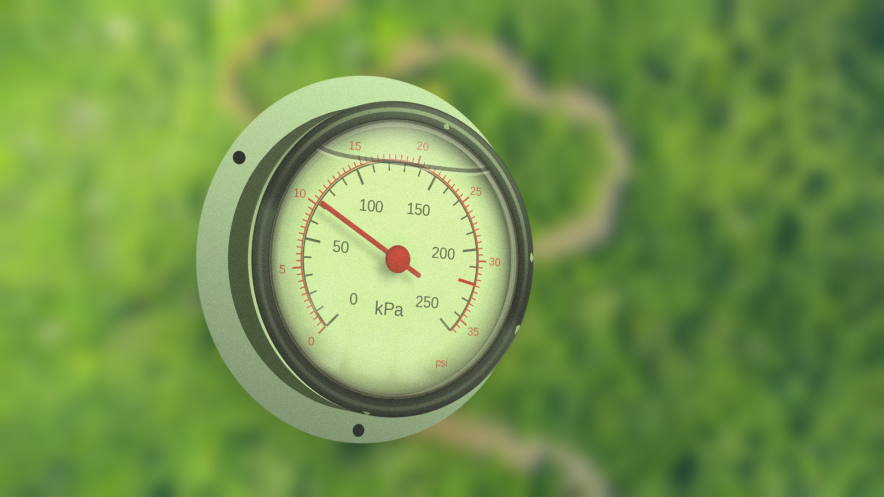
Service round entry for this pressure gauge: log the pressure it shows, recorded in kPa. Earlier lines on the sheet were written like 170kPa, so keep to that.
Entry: 70kPa
